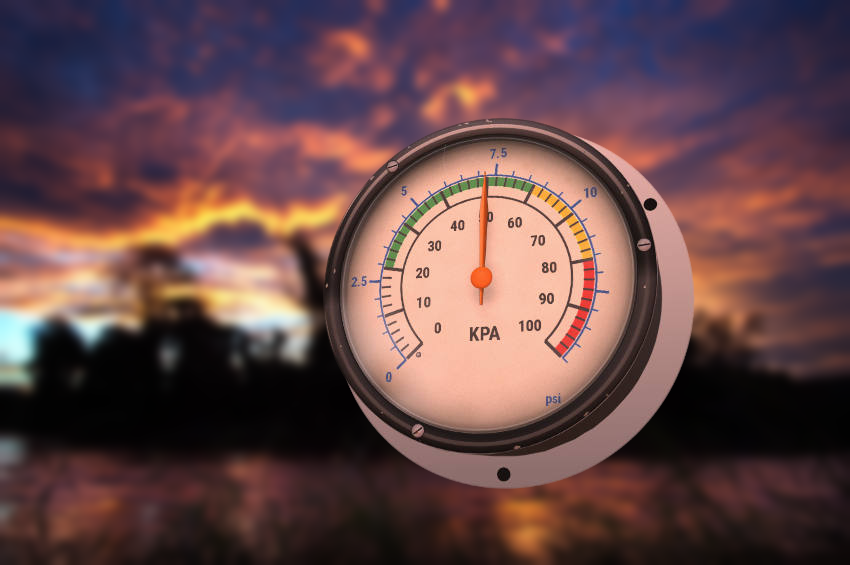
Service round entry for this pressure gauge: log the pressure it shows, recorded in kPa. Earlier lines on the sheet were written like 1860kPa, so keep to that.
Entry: 50kPa
